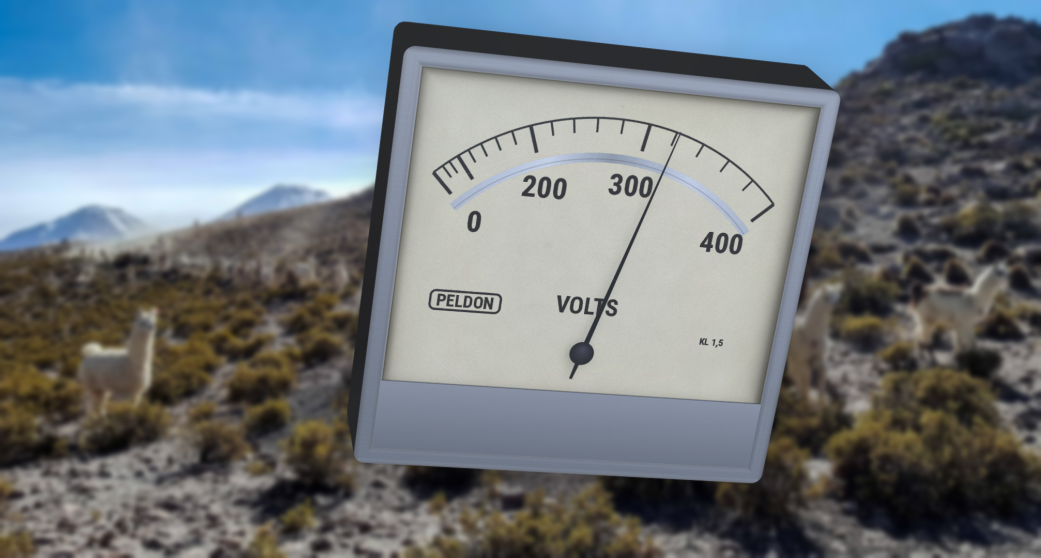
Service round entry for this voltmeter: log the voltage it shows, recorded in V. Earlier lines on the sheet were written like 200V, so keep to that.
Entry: 320V
